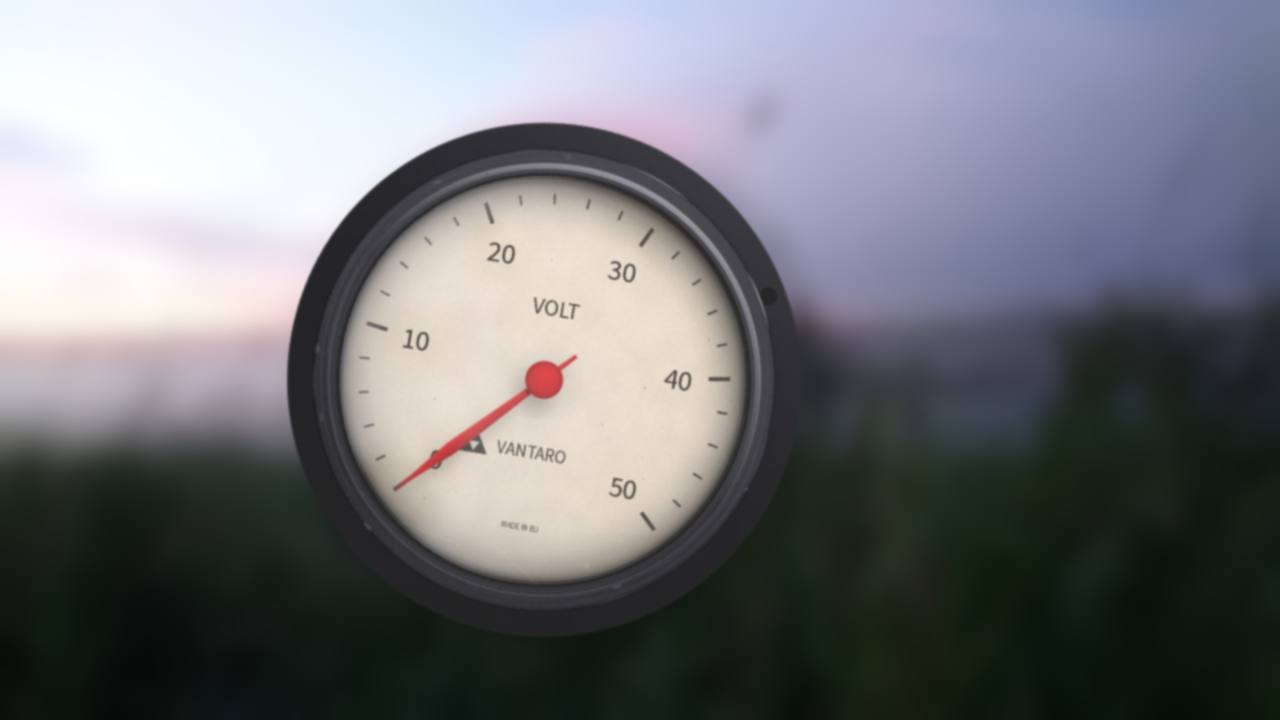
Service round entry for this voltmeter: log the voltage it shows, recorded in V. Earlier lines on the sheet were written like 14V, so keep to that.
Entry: 0V
